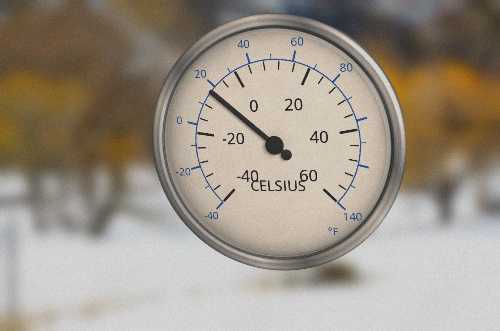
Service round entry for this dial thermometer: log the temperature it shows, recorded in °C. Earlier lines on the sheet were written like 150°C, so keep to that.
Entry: -8°C
